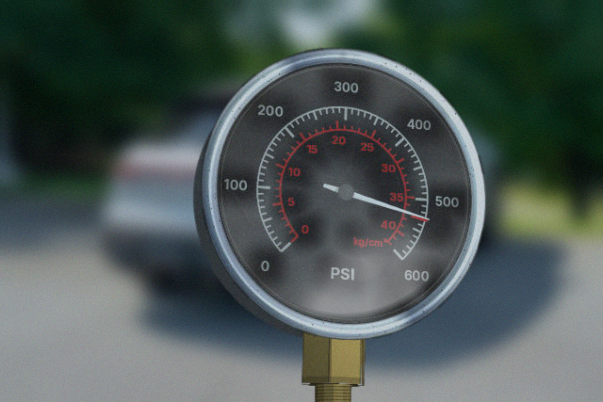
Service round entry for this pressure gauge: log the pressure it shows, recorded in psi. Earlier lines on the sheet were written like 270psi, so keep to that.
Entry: 530psi
